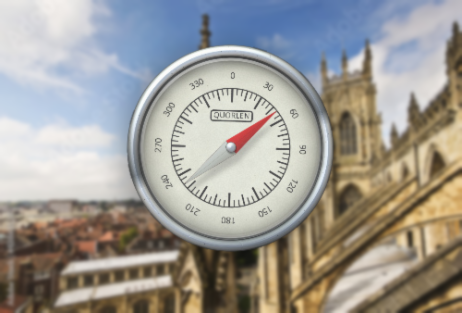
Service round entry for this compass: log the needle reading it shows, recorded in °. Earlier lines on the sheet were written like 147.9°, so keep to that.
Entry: 50°
